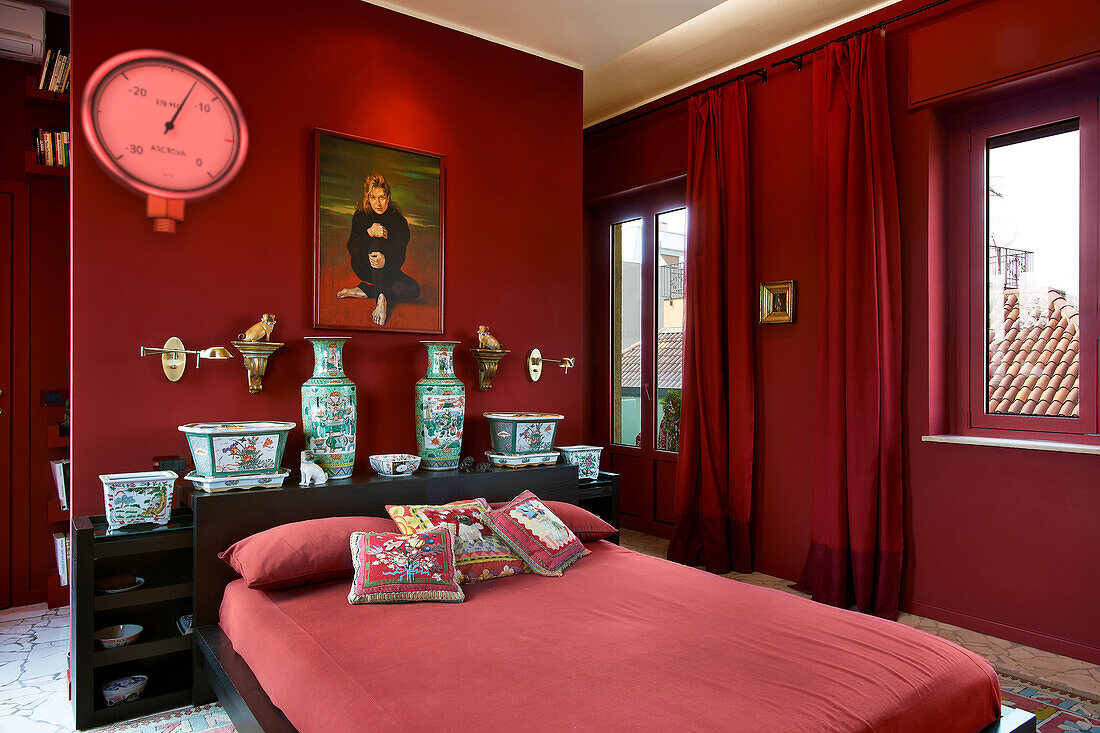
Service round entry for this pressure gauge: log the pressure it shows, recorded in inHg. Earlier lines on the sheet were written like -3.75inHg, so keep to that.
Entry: -12.5inHg
